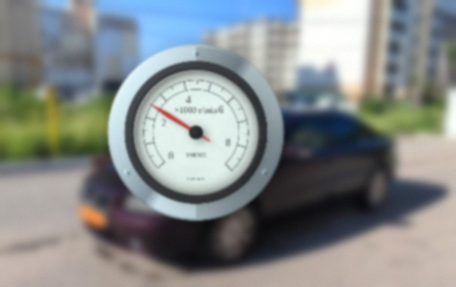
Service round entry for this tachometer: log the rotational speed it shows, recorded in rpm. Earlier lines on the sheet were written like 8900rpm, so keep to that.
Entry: 2500rpm
